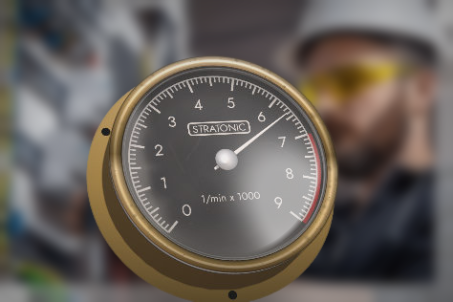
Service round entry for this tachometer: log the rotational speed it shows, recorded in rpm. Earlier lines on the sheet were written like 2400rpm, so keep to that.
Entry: 6400rpm
